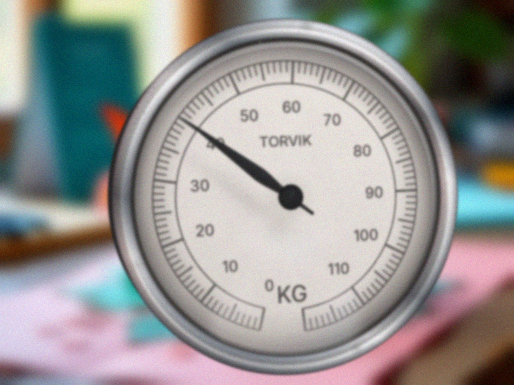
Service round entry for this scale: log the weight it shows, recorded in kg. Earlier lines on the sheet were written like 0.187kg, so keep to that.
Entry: 40kg
